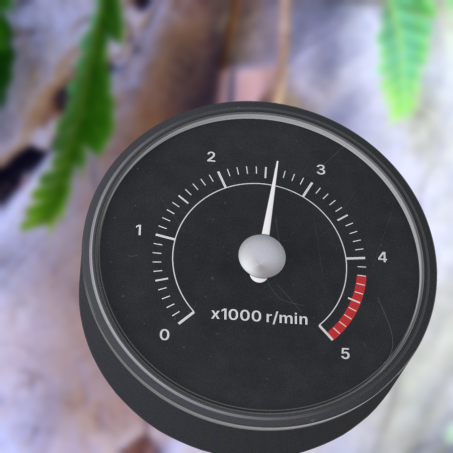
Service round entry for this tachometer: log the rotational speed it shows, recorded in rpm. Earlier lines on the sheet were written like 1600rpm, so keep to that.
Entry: 2600rpm
